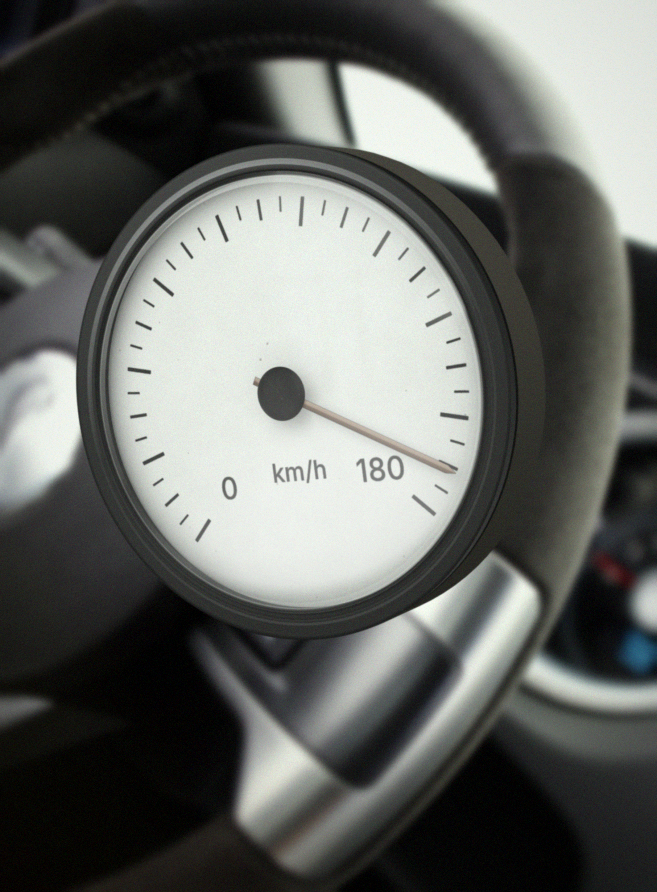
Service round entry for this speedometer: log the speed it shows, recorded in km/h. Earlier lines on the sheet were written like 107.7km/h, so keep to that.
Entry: 170km/h
